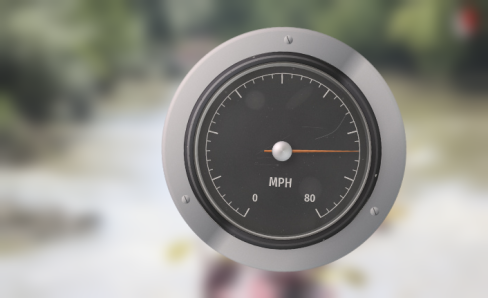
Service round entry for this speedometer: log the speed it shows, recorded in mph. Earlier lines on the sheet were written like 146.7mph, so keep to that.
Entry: 64mph
